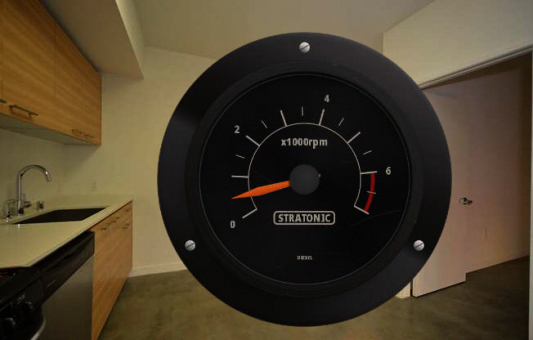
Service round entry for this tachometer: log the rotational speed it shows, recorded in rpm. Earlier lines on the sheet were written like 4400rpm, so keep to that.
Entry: 500rpm
